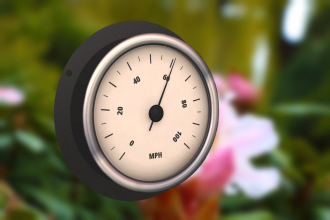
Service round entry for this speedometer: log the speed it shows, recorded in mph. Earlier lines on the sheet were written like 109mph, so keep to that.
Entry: 60mph
